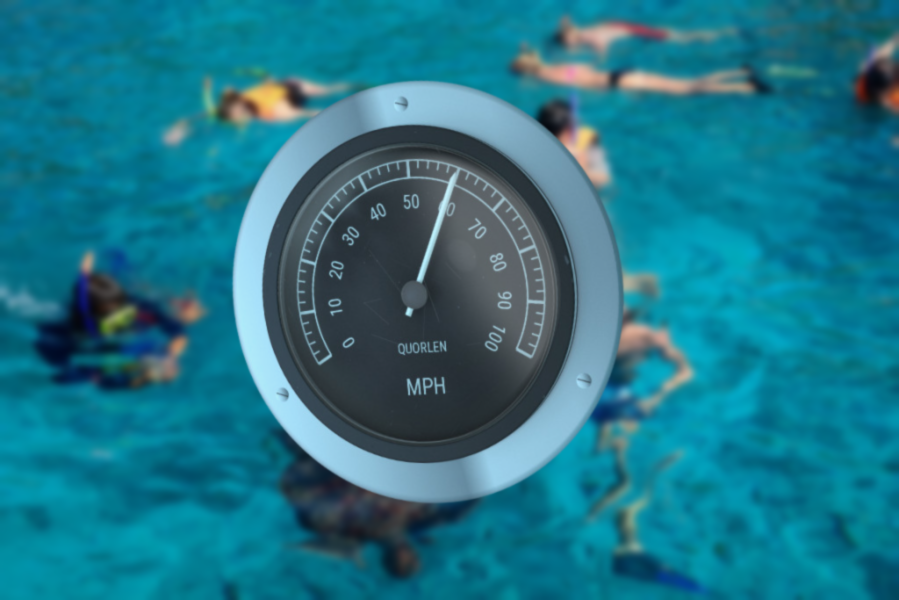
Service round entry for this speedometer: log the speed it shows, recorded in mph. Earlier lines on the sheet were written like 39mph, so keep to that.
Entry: 60mph
